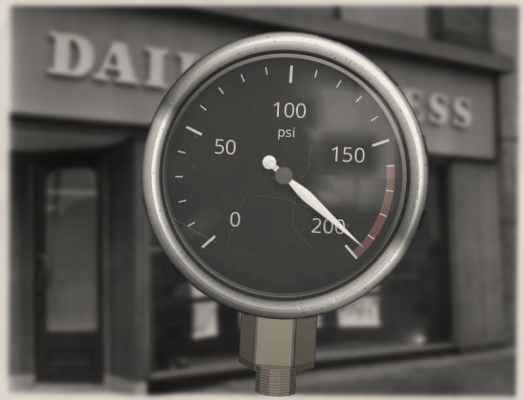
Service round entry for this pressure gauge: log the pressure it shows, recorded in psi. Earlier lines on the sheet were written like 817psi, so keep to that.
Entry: 195psi
